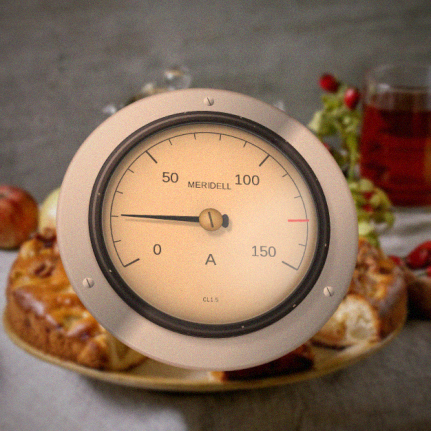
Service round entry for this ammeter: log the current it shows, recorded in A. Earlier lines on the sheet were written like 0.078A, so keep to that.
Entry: 20A
